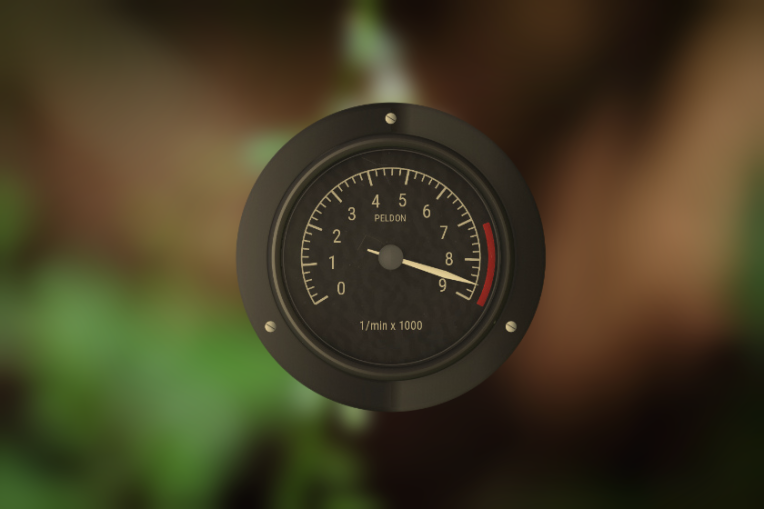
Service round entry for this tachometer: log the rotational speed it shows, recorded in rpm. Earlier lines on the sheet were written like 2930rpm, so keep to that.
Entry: 8600rpm
